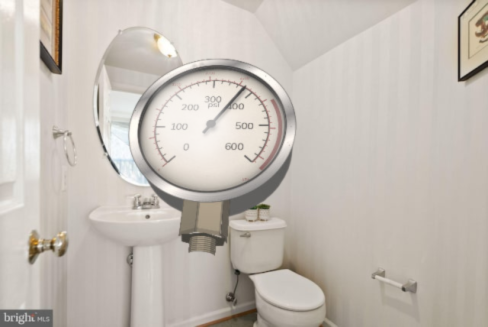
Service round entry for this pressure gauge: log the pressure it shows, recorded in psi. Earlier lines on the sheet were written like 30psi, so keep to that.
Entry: 380psi
